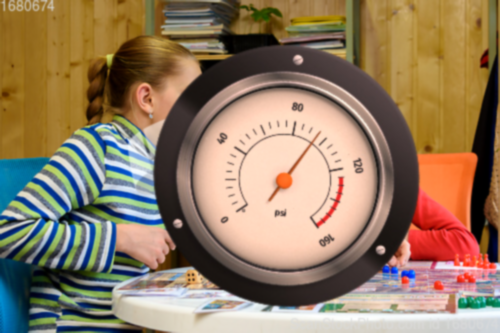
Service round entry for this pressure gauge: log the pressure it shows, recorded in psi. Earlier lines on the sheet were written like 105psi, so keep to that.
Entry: 95psi
